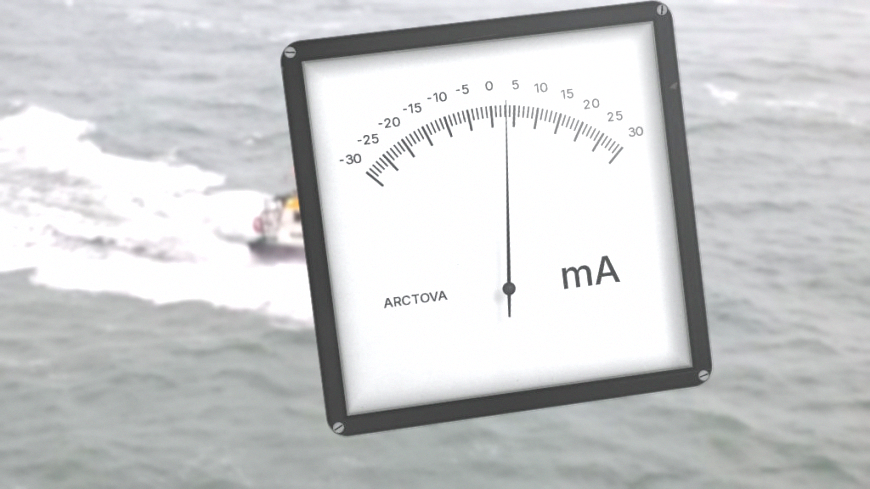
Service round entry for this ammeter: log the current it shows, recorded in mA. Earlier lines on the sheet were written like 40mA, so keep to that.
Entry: 3mA
